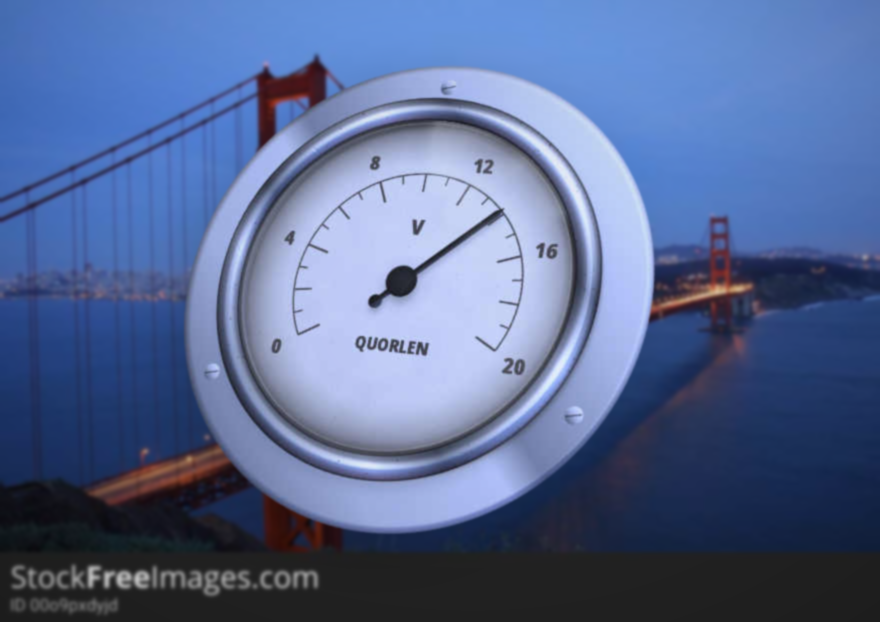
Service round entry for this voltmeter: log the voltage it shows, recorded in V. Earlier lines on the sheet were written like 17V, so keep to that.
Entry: 14V
